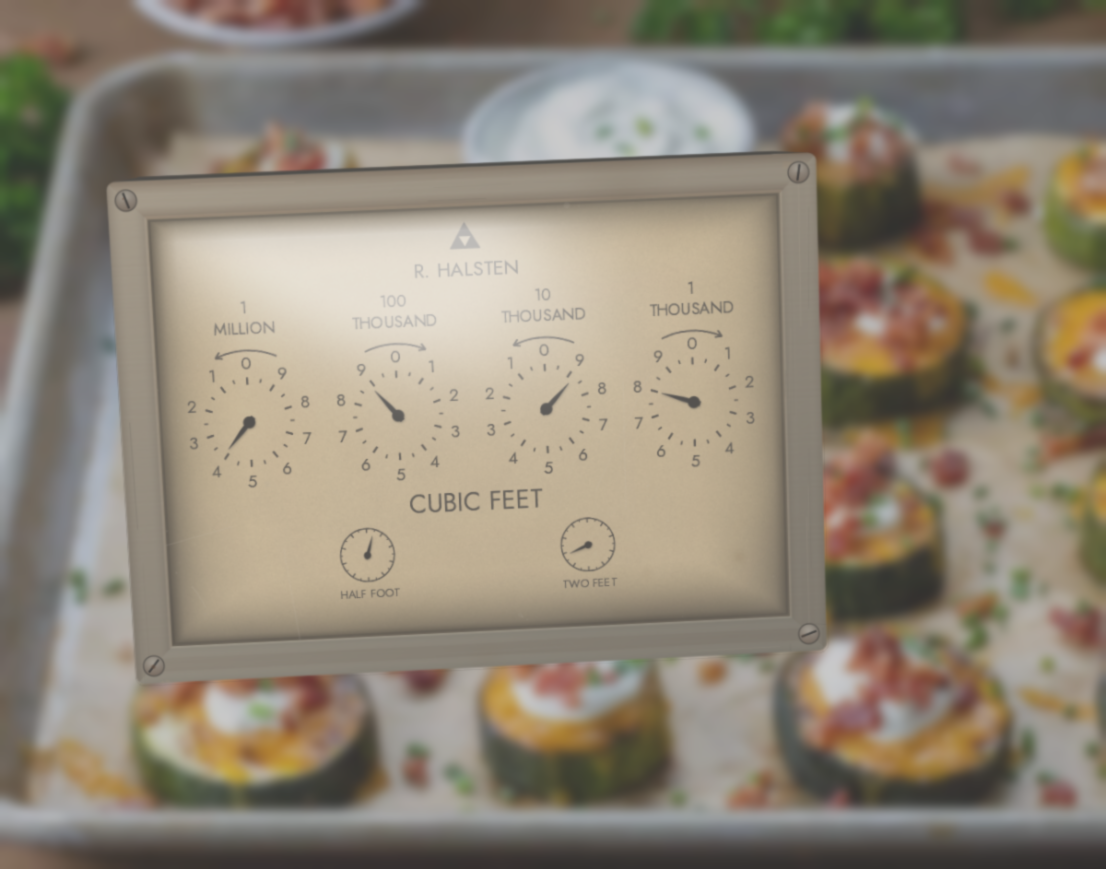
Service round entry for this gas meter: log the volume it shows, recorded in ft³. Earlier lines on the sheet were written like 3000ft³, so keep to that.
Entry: 388800ft³
